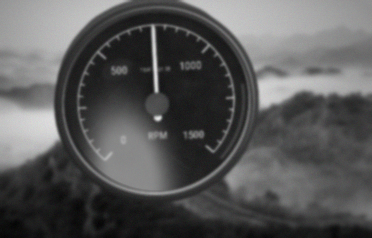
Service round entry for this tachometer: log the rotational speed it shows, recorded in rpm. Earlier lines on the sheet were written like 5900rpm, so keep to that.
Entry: 750rpm
